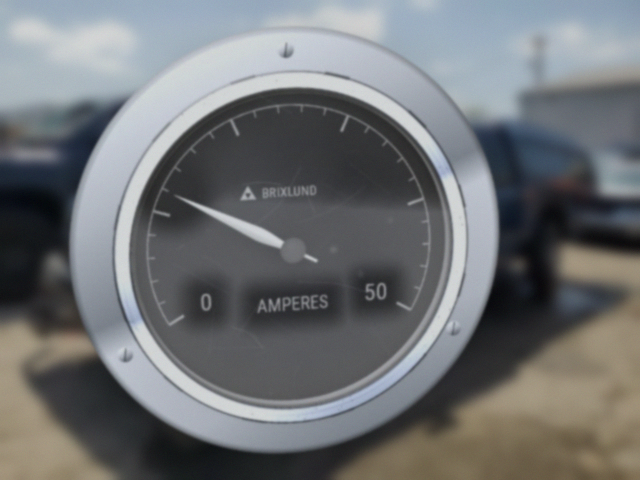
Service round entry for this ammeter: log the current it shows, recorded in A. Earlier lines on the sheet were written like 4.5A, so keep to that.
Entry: 12A
